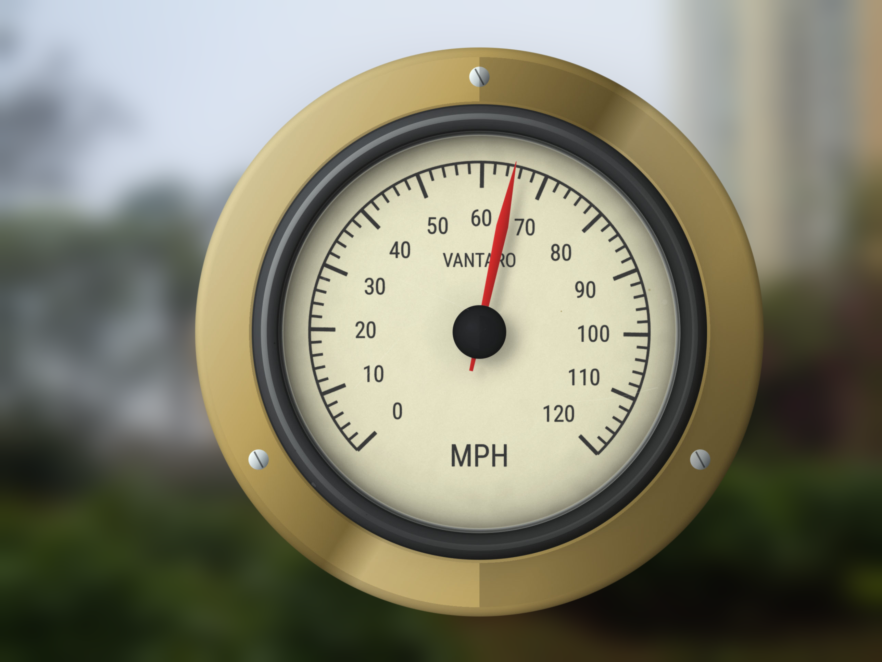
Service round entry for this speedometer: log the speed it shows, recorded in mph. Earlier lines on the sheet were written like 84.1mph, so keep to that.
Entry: 65mph
